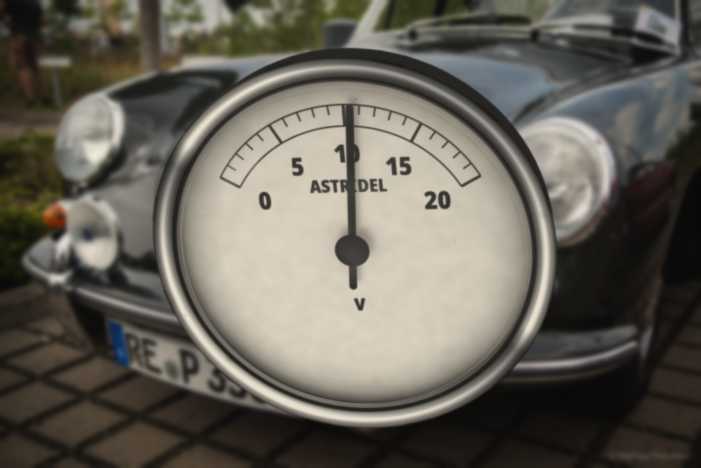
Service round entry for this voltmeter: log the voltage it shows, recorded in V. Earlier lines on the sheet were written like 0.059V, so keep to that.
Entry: 10.5V
